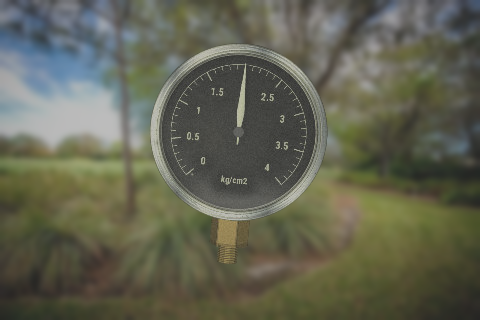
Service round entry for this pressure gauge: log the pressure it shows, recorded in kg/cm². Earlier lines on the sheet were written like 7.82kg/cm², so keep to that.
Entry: 2kg/cm²
